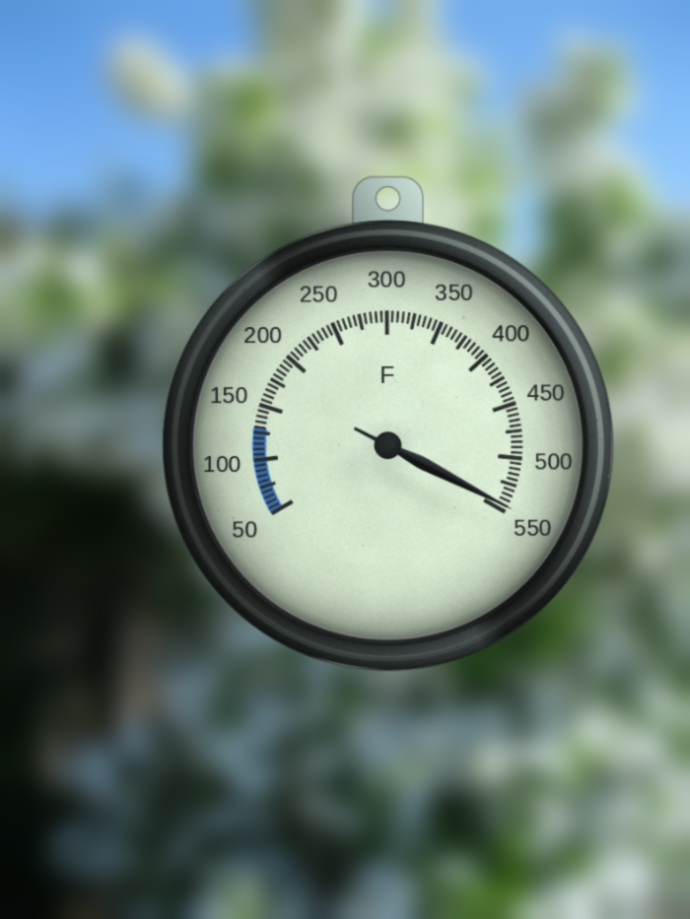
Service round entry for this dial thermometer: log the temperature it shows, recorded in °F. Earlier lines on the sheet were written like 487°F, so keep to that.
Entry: 545°F
